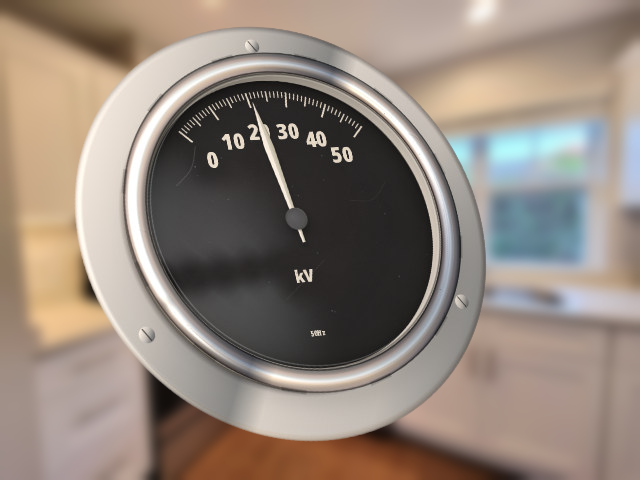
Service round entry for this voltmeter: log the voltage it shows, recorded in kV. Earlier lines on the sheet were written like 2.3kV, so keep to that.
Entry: 20kV
